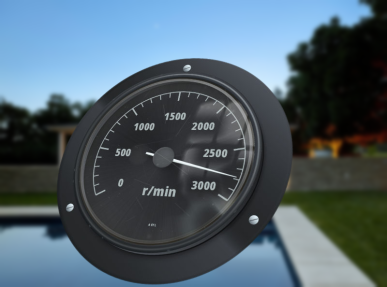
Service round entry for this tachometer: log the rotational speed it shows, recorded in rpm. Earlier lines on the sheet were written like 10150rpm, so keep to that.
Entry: 2800rpm
